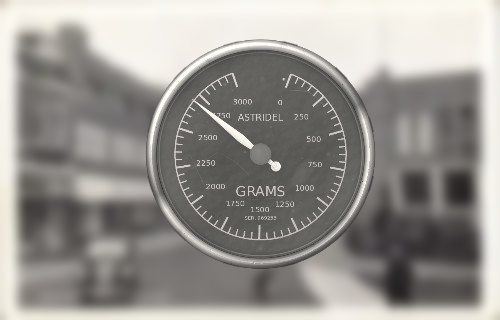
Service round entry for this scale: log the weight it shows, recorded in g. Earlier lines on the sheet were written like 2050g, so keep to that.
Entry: 2700g
